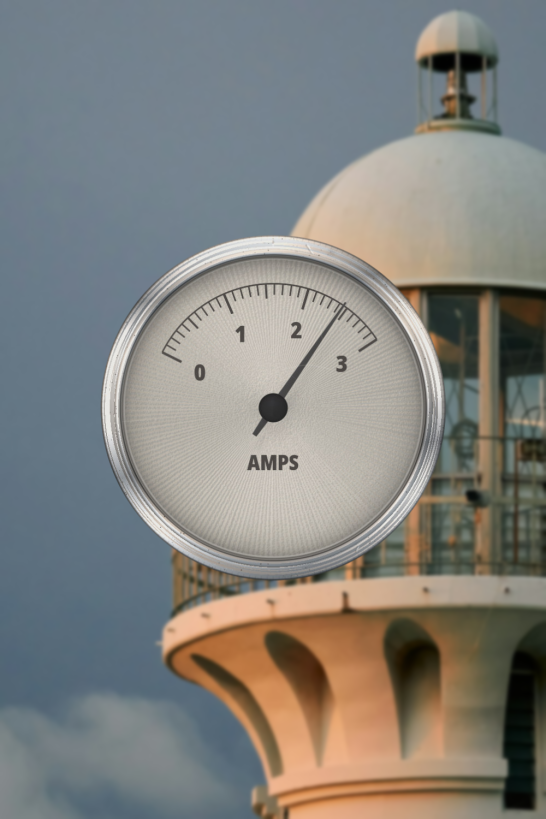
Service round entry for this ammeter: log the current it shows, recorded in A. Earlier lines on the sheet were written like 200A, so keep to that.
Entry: 2.45A
